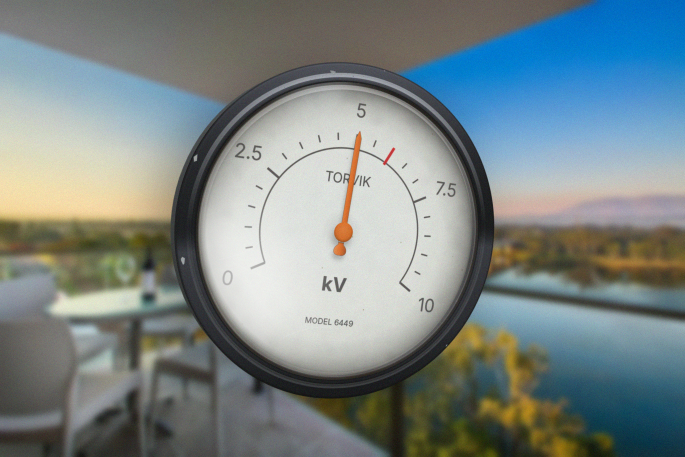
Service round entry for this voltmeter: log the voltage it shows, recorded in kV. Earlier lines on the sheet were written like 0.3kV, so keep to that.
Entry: 5kV
